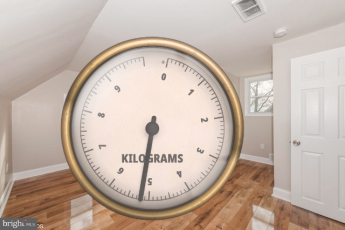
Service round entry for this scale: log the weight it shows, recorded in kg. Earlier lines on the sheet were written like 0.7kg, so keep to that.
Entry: 5.2kg
